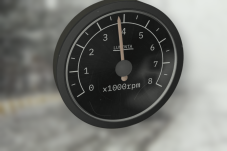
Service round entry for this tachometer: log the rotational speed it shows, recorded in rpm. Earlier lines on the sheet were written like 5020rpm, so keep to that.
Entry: 3750rpm
